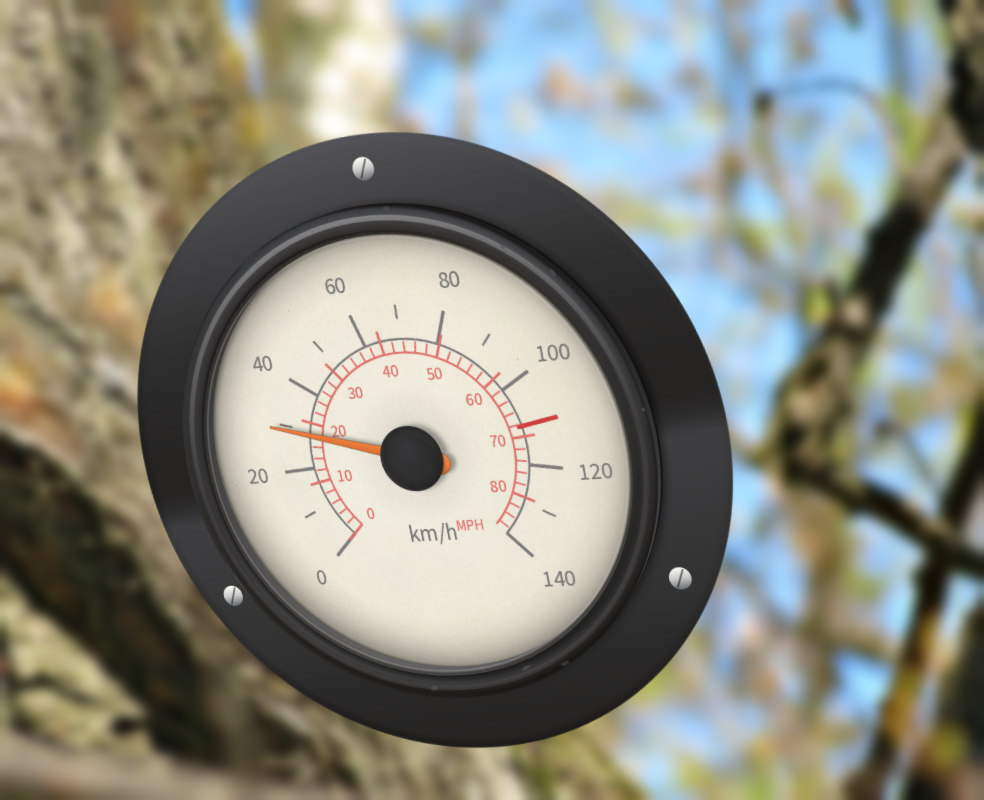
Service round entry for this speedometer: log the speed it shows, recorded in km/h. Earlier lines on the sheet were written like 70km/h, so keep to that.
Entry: 30km/h
